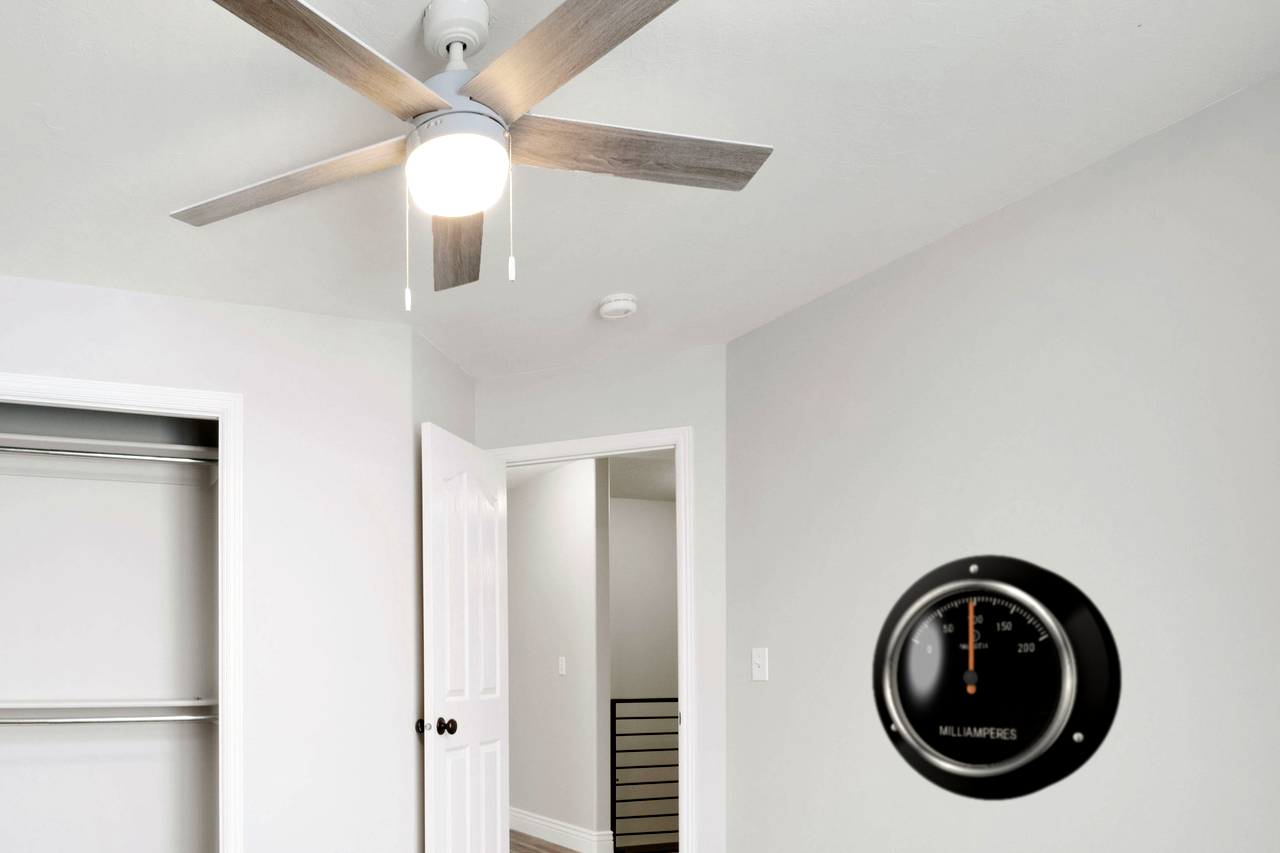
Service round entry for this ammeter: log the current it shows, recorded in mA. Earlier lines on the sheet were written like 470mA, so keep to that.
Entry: 100mA
